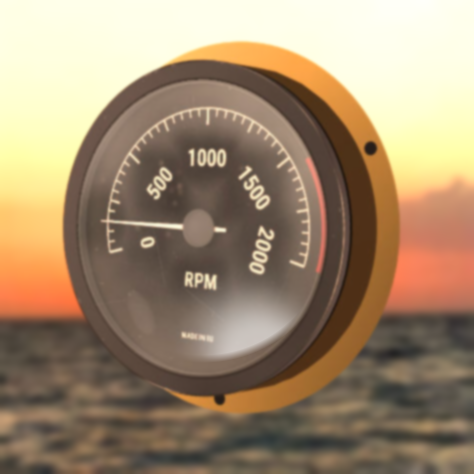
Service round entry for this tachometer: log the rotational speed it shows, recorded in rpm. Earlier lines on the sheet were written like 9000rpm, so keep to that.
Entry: 150rpm
